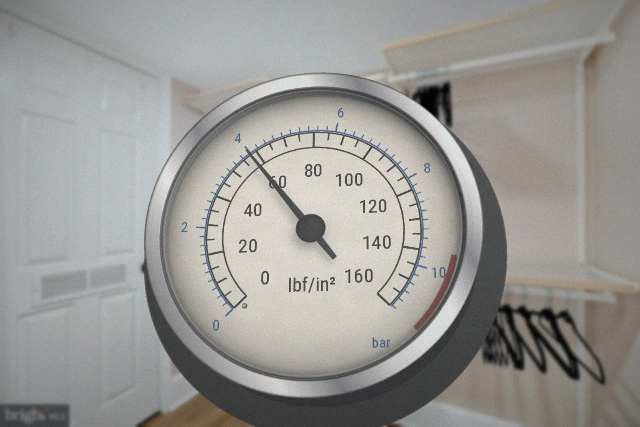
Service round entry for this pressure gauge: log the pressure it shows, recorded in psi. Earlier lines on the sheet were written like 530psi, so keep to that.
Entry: 57.5psi
